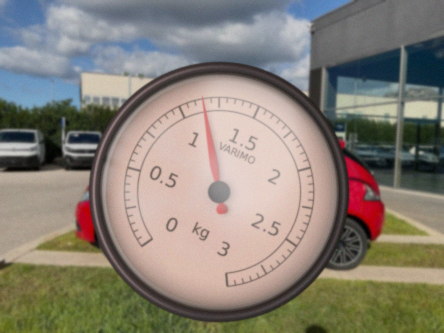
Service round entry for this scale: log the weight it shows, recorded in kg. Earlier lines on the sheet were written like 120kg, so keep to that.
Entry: 1.15kg
